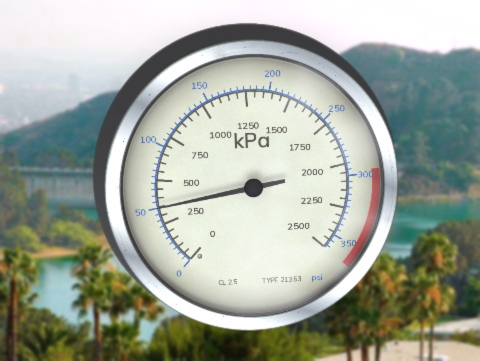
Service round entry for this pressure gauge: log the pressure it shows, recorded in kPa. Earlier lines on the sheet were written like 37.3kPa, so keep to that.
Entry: 350kPa
